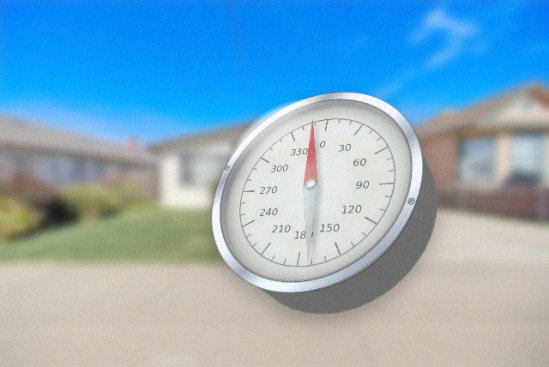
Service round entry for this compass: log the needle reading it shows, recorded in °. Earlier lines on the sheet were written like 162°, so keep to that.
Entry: 350°
